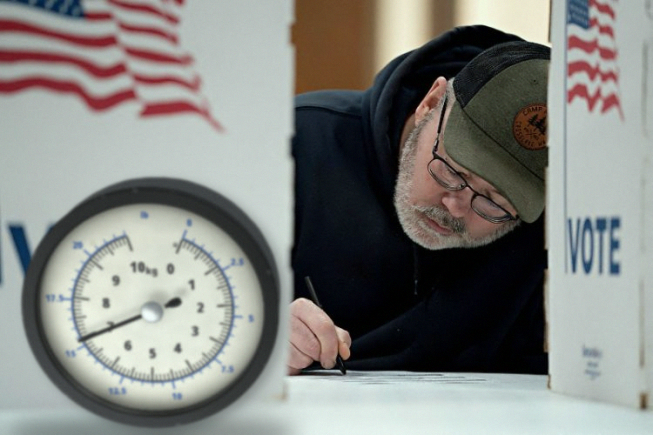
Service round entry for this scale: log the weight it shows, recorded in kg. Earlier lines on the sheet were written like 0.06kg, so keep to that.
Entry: 7kg
